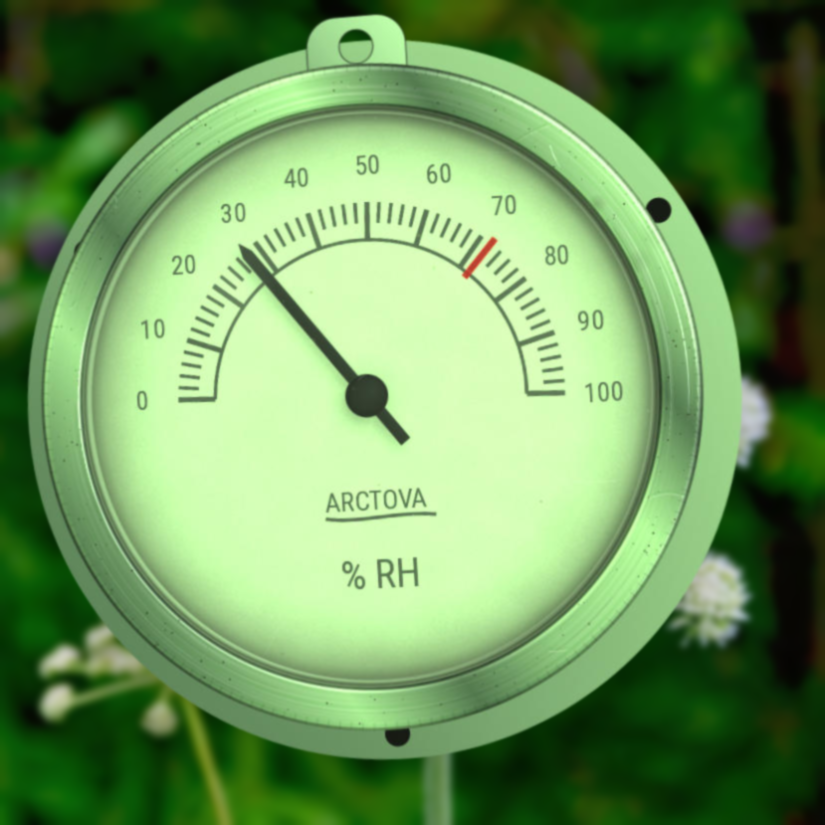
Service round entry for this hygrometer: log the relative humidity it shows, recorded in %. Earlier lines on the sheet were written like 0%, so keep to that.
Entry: 28%
